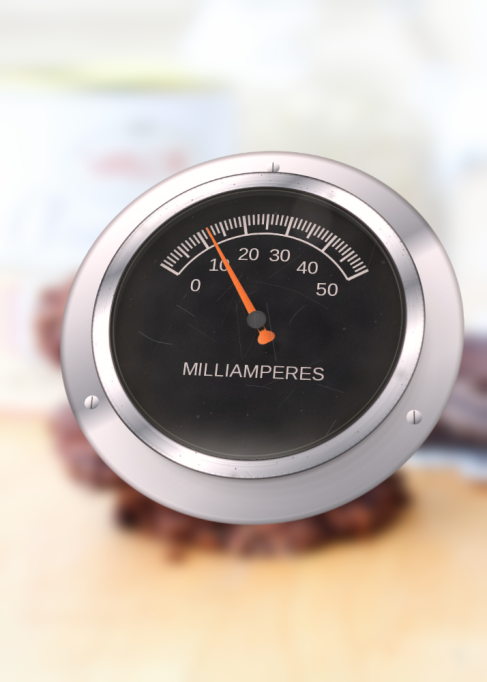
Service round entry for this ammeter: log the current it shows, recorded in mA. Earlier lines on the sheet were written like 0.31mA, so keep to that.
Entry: 12mA
